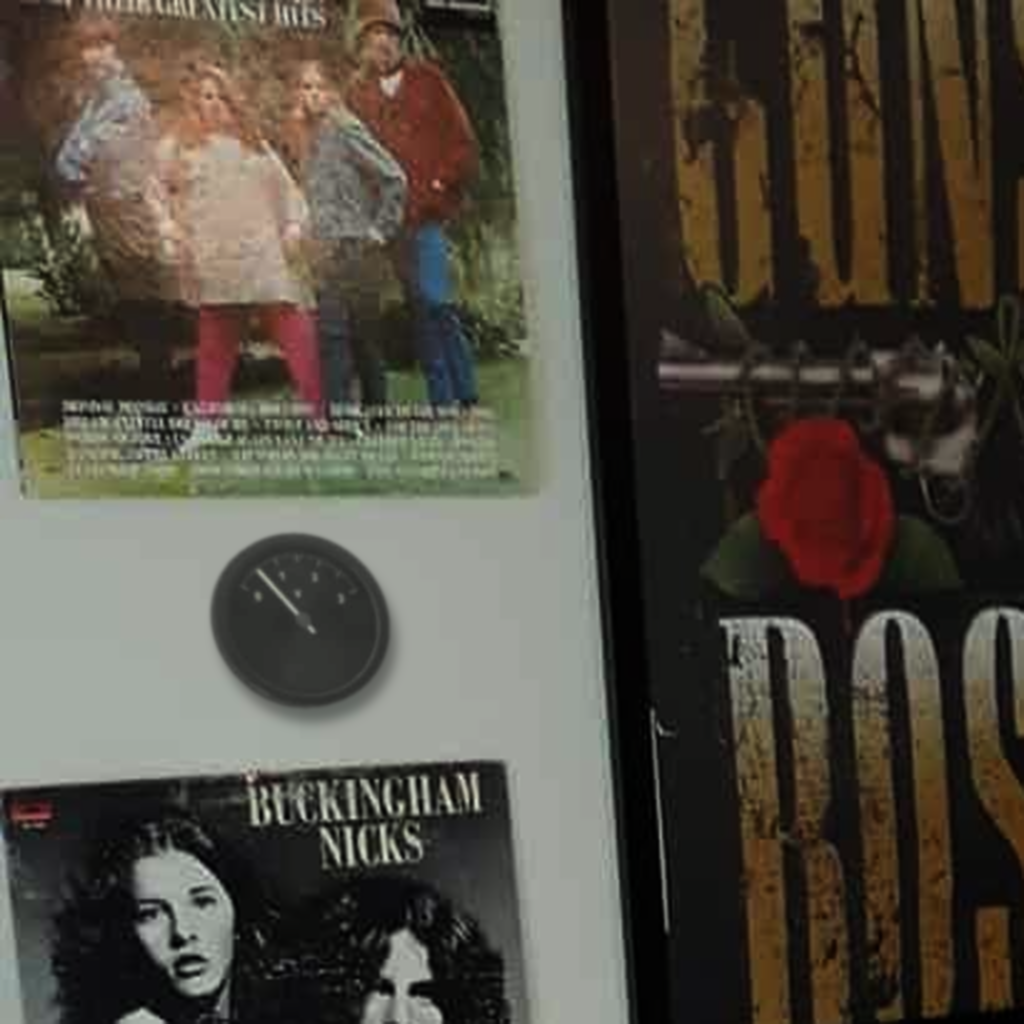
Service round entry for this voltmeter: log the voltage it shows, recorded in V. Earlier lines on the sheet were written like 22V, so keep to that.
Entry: 0.5V
